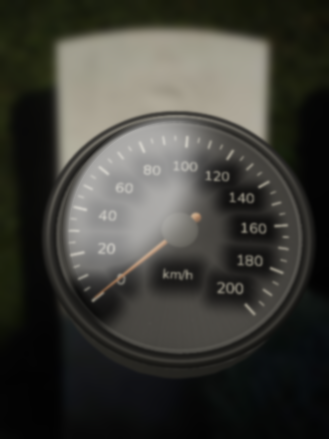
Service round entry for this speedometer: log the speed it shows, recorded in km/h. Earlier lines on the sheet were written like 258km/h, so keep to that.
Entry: 0km/h
